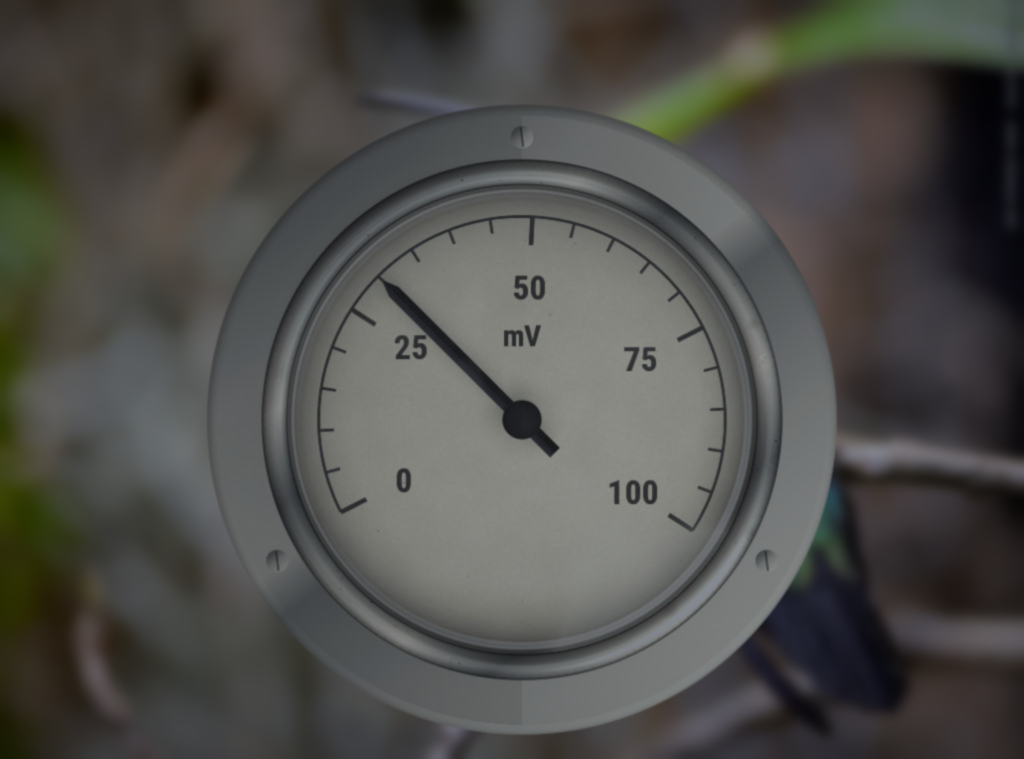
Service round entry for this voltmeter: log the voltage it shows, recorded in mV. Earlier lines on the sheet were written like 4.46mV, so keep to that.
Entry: 30mV
